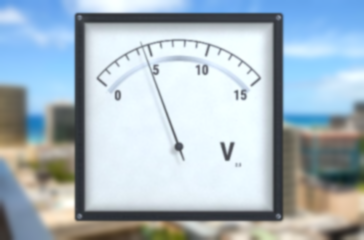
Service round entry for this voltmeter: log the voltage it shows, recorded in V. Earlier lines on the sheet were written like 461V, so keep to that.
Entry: 4.5V
